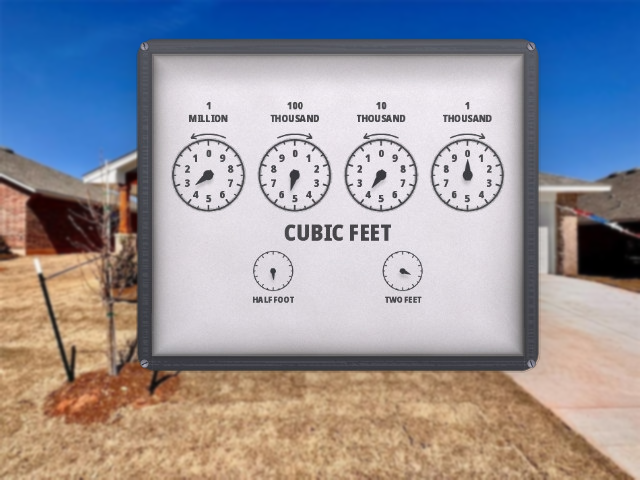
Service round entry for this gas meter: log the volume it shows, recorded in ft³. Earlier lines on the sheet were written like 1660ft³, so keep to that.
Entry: 354000ft³
